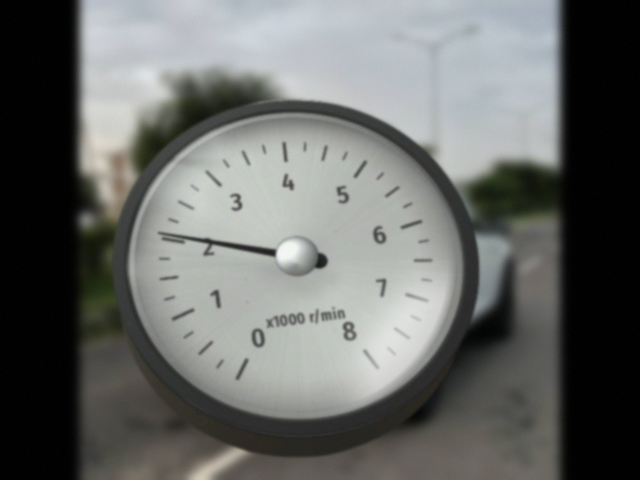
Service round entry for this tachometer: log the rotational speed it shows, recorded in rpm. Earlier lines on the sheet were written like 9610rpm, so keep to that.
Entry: 2000rpm
